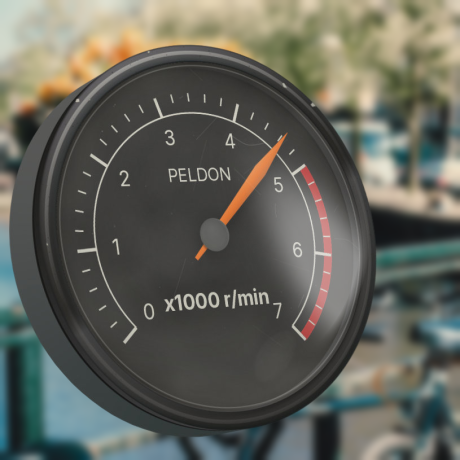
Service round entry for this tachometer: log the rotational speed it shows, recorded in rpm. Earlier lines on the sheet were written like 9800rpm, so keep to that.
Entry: 4600rpm
